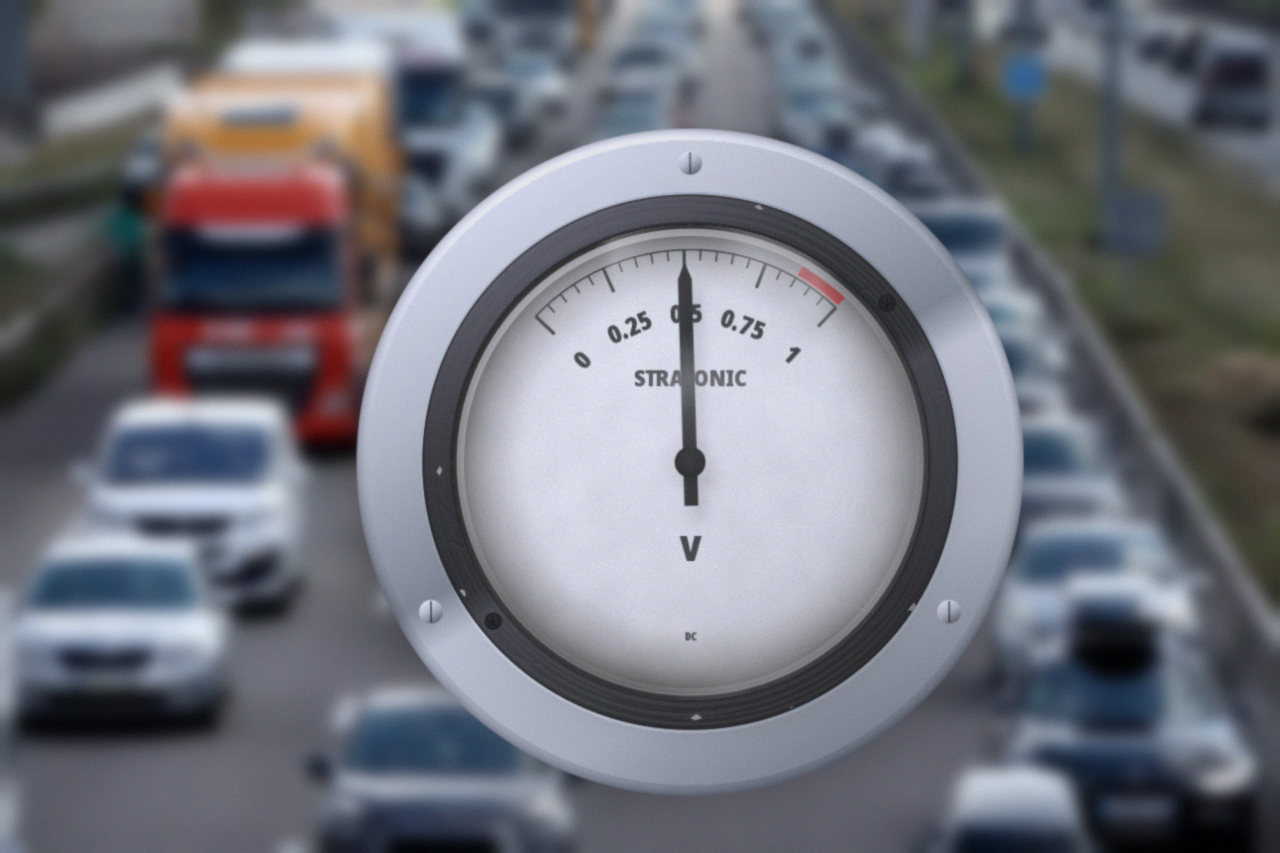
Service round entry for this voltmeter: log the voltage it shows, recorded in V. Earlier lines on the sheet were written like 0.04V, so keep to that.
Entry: 0.5V
